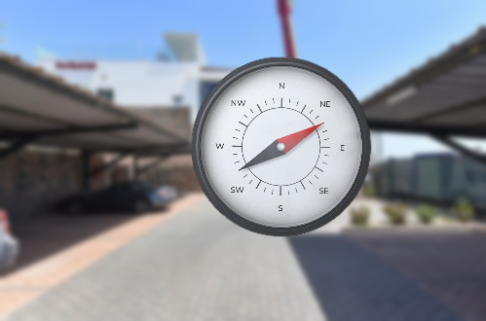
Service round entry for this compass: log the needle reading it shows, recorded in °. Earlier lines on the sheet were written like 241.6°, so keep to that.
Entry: 60°
